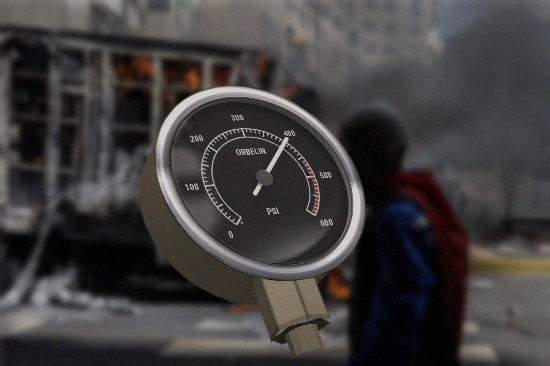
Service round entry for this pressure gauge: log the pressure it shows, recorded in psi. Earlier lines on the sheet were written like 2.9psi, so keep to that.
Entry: 400psi
